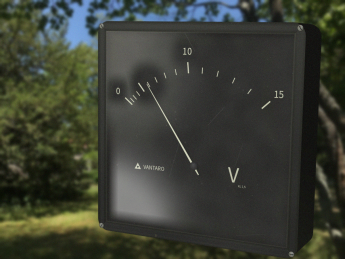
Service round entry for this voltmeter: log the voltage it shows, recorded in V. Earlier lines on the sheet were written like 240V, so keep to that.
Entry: 6V
